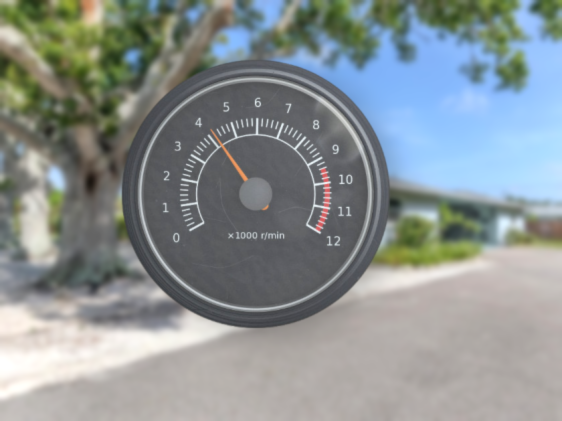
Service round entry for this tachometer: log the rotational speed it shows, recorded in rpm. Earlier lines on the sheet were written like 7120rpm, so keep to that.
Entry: 4200rpm
